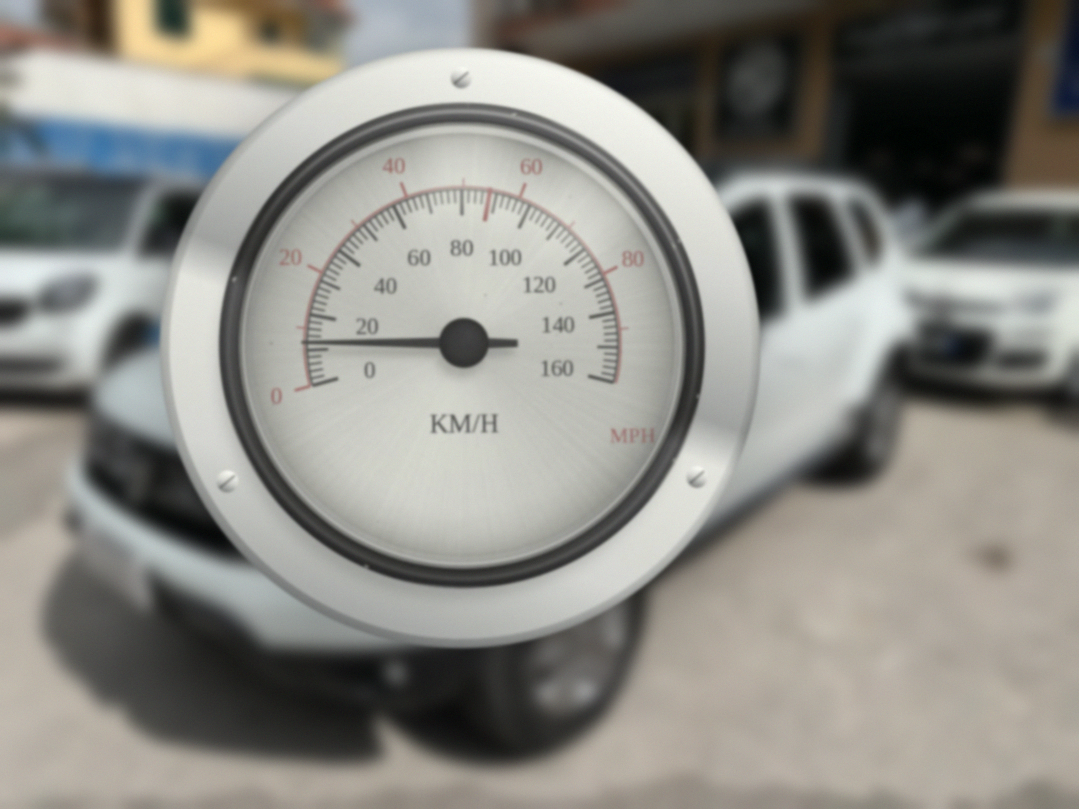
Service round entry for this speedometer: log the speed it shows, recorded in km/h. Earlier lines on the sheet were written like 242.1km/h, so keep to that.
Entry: 12km/h
